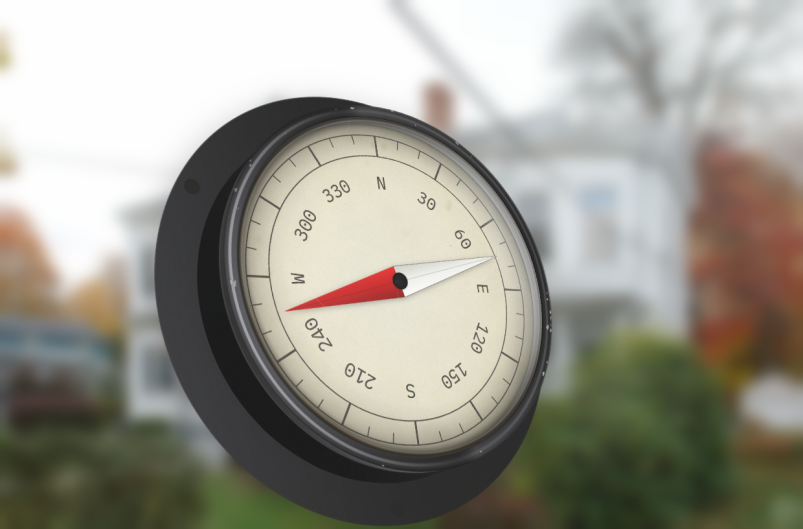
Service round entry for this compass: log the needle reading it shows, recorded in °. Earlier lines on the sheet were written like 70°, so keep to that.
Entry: 255°
